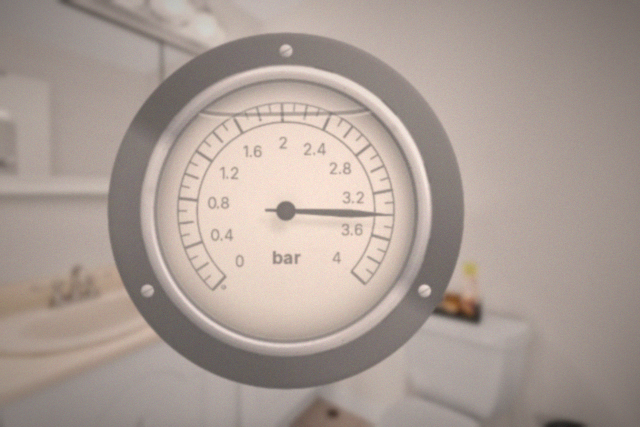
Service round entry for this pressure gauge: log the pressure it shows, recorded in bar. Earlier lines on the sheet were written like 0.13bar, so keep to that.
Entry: 3.4bar
